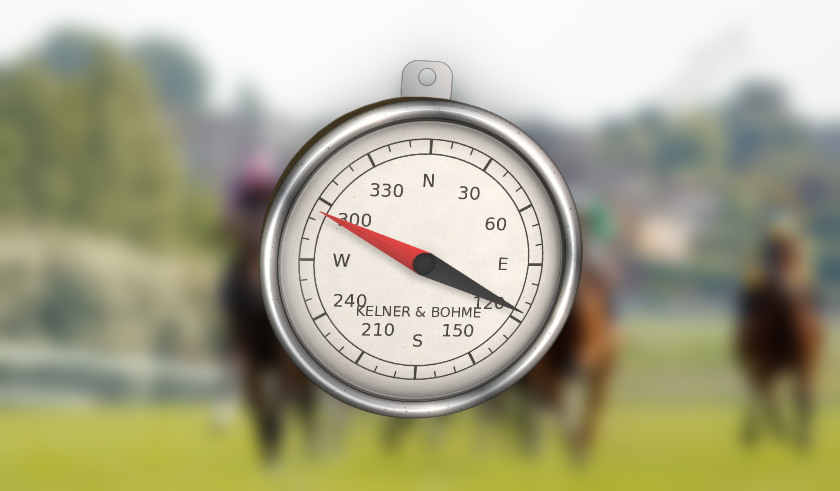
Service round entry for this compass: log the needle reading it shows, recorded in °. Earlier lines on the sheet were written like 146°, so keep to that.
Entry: 295°
